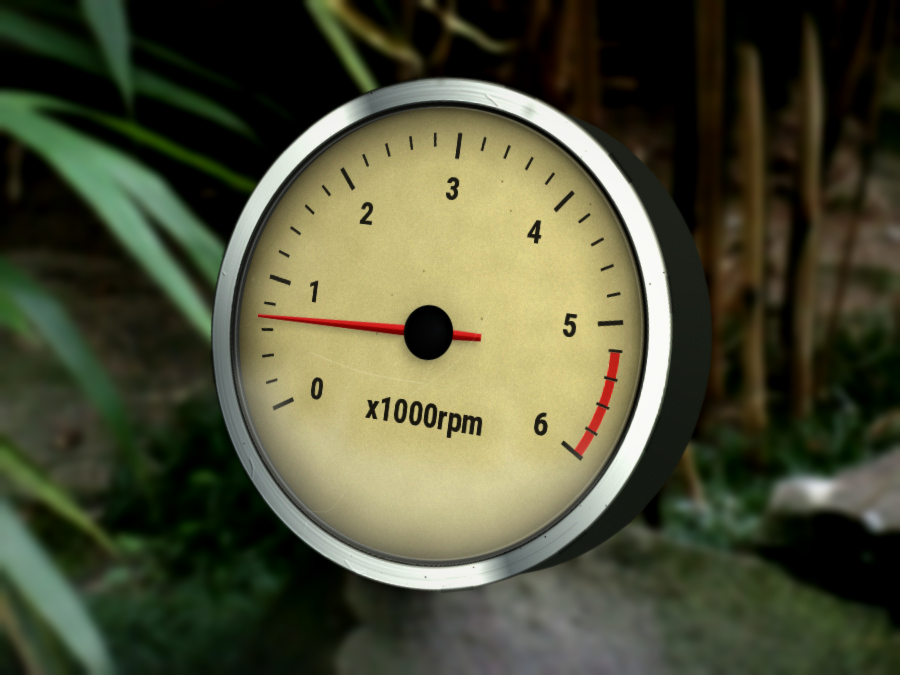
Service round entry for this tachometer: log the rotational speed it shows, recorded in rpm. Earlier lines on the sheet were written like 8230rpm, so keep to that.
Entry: 700rpm
